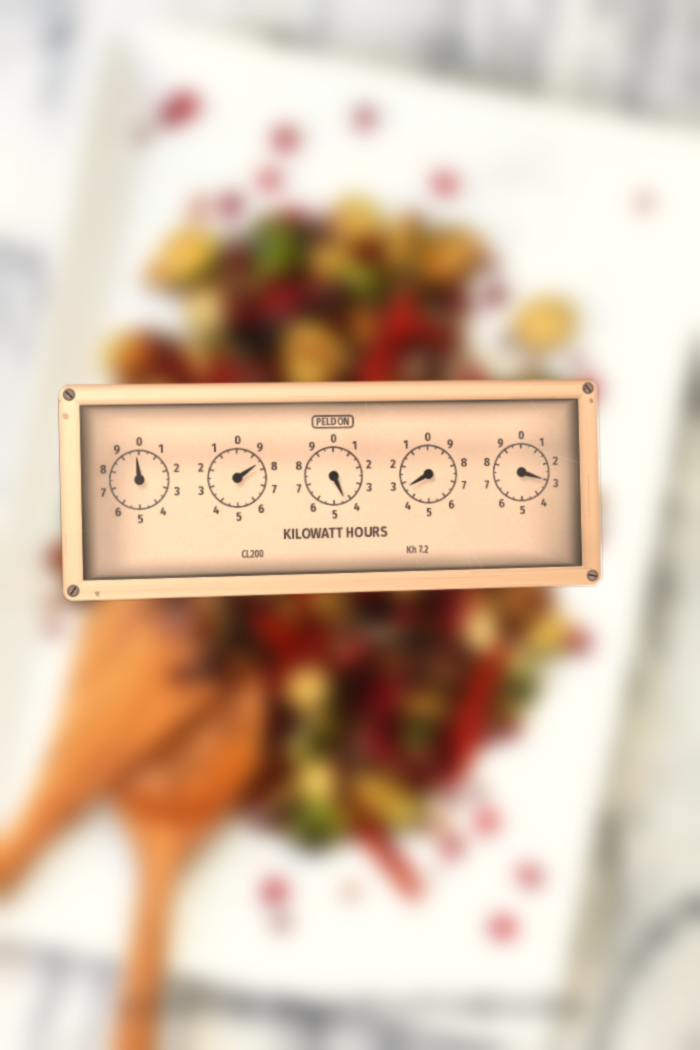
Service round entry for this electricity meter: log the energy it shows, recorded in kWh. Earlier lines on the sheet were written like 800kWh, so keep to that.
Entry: 98433kWh
